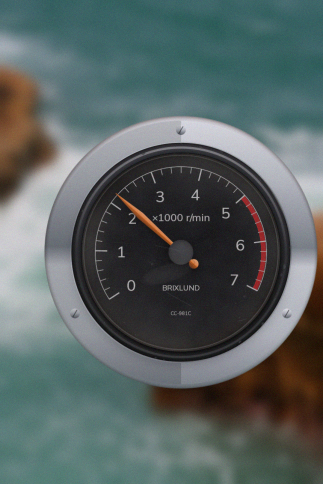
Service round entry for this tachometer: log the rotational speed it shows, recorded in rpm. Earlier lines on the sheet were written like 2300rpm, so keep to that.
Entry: 2200rpm
